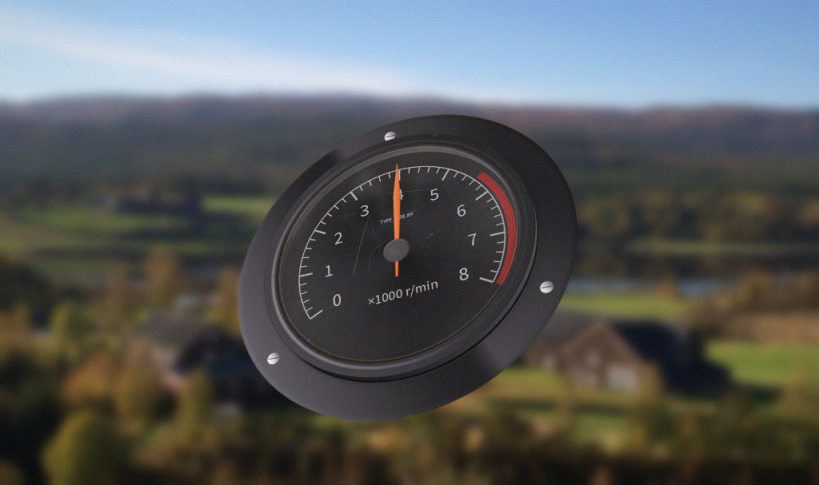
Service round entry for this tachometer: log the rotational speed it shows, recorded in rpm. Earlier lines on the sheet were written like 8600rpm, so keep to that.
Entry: 4000rpm
